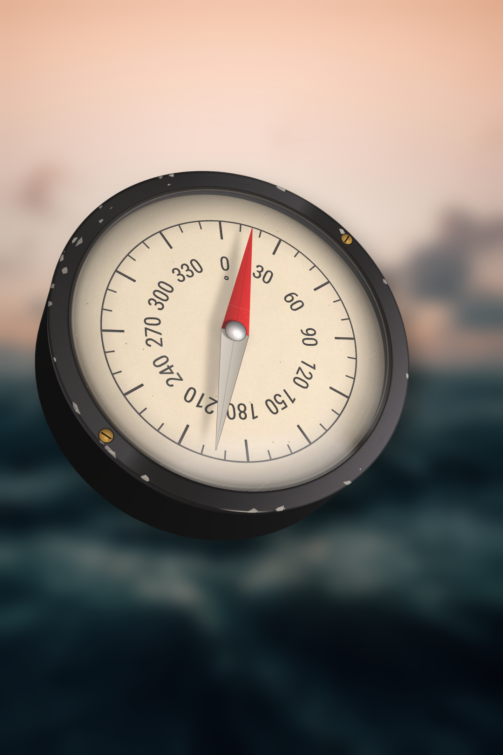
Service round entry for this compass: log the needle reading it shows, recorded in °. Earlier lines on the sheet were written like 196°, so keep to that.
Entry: 15°
